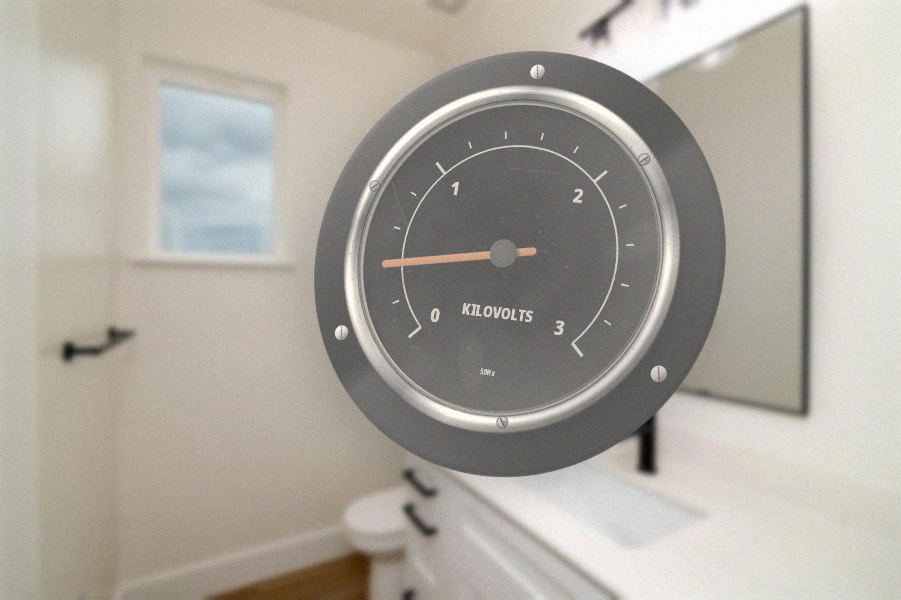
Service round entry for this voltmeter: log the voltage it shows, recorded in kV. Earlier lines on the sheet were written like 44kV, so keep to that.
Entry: 0.4kV
